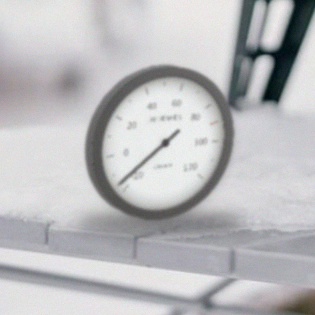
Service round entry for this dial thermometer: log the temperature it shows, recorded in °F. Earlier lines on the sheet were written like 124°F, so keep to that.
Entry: -15°F
